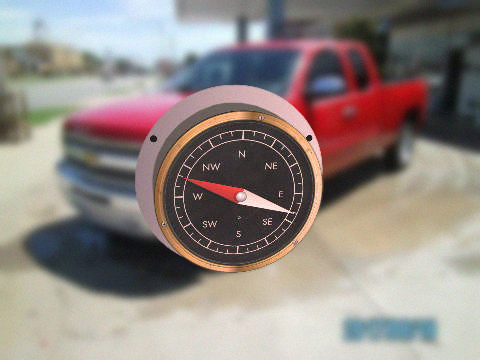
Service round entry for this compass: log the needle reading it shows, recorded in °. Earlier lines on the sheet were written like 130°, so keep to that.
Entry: 290°
